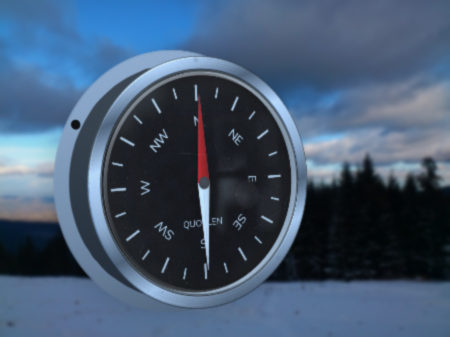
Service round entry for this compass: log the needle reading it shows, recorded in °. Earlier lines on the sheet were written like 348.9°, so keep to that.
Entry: 0°
